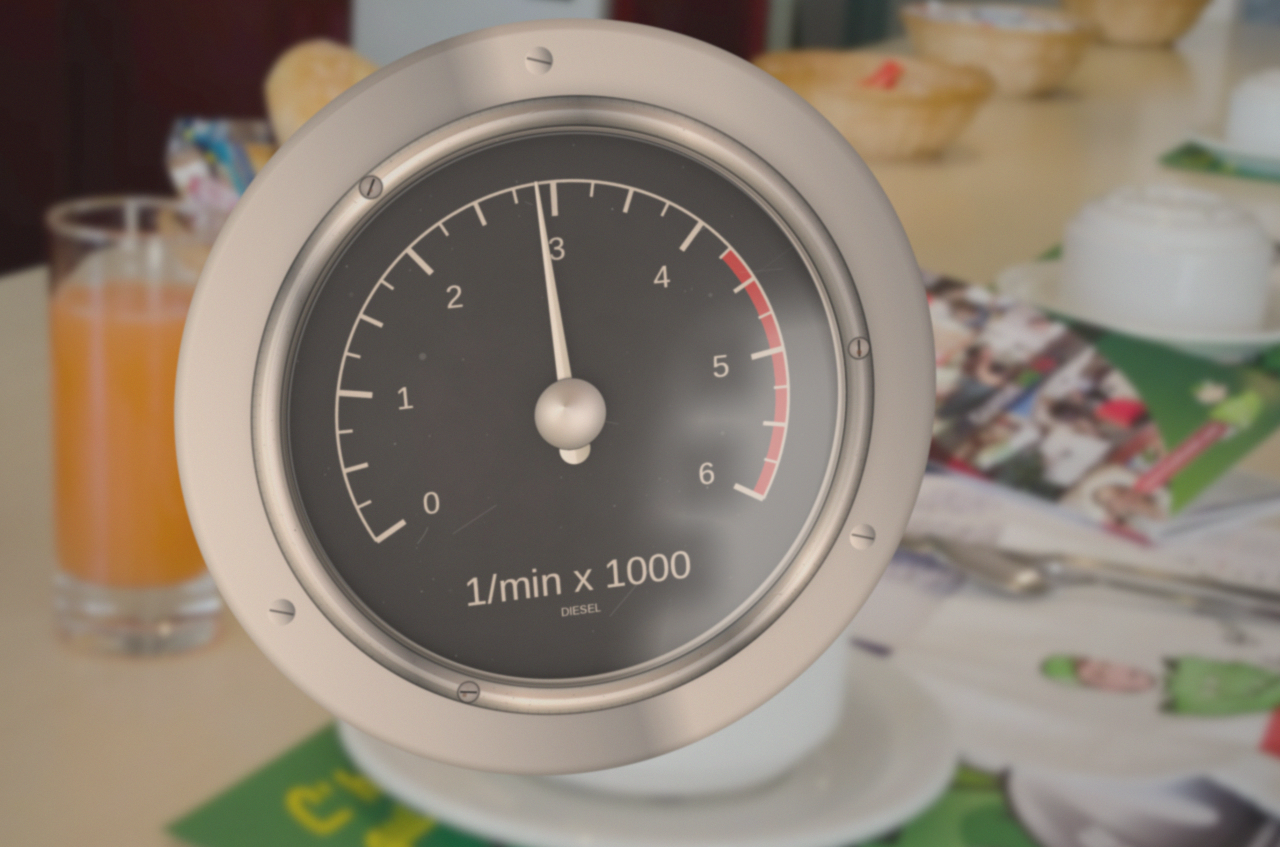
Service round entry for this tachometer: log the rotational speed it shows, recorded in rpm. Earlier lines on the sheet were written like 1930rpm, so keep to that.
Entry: 2875rpm
